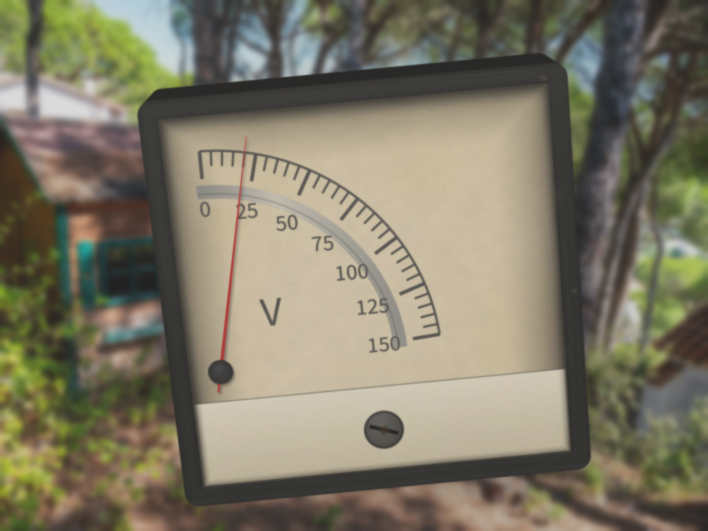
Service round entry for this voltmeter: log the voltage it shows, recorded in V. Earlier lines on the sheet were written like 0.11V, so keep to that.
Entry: 20V
